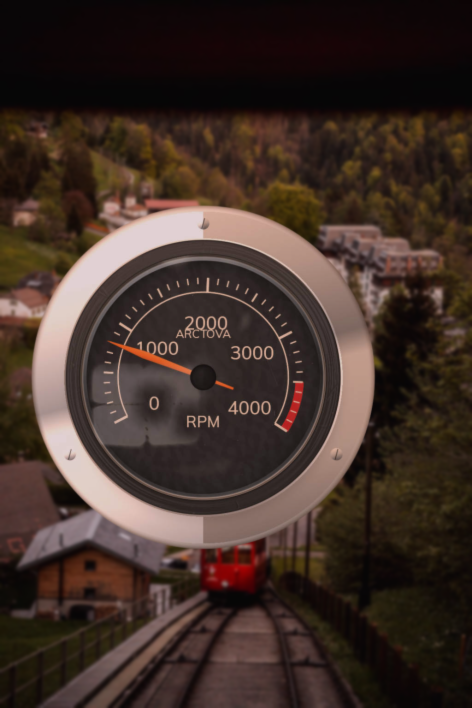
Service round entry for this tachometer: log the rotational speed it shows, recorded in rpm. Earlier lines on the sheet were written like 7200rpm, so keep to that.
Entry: 800rpm
